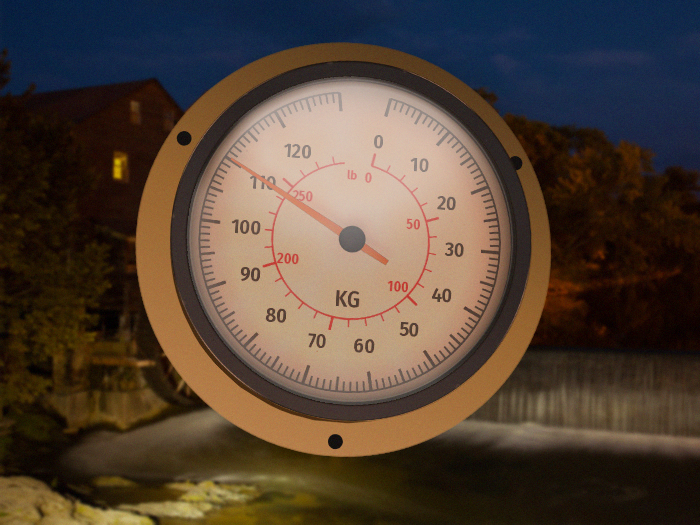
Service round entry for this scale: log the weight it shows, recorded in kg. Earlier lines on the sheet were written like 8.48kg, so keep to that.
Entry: 110kg
